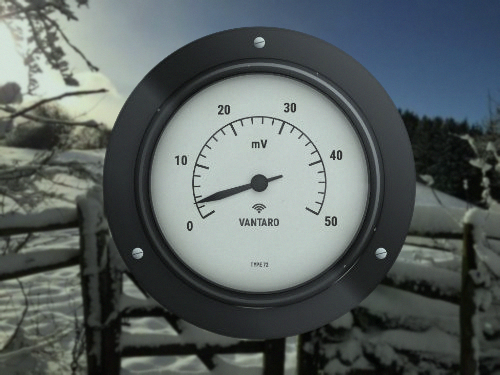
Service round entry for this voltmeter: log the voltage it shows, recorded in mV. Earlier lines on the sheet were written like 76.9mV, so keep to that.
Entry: 3mV
